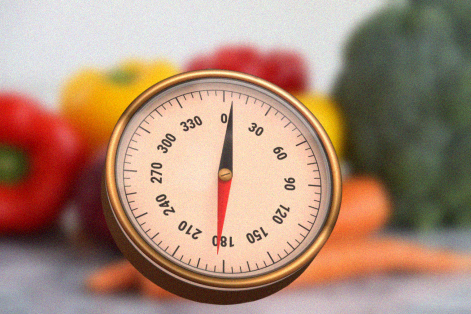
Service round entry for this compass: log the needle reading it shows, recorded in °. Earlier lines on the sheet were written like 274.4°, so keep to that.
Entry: 185°
